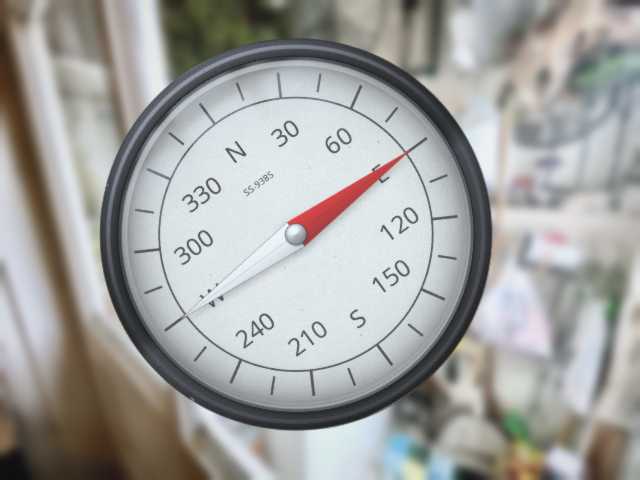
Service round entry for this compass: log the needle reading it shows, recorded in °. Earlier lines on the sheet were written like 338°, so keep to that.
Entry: 90°
